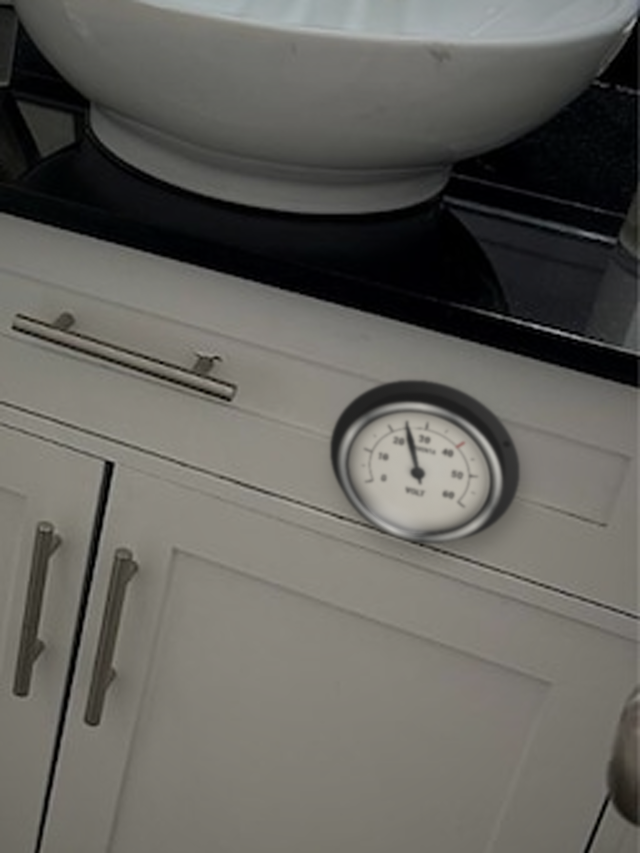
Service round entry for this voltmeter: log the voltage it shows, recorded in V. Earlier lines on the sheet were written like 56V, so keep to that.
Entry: 25V
